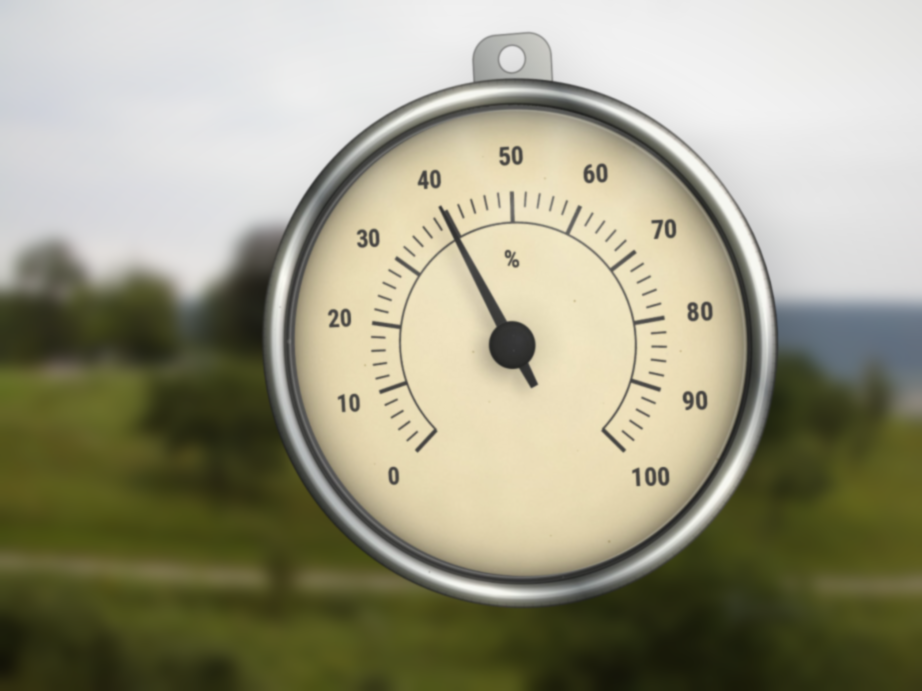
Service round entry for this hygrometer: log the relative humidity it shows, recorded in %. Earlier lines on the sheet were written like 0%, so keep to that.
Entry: 40%
